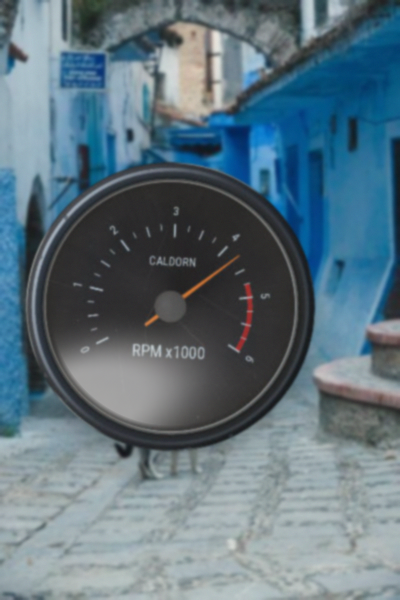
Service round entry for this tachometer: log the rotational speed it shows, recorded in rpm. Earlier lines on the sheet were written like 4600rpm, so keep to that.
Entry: 4250rpm
